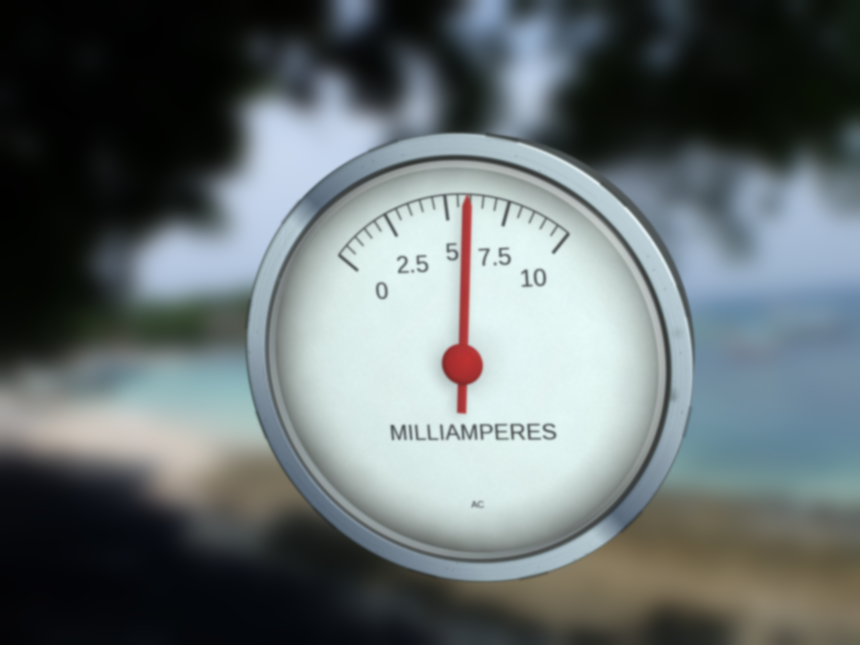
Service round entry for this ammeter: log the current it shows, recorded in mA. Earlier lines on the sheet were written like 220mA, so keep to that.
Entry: 6mA
